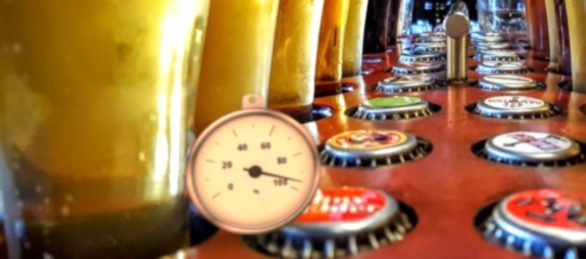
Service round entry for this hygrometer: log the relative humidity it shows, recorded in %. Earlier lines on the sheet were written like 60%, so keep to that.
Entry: 95%
